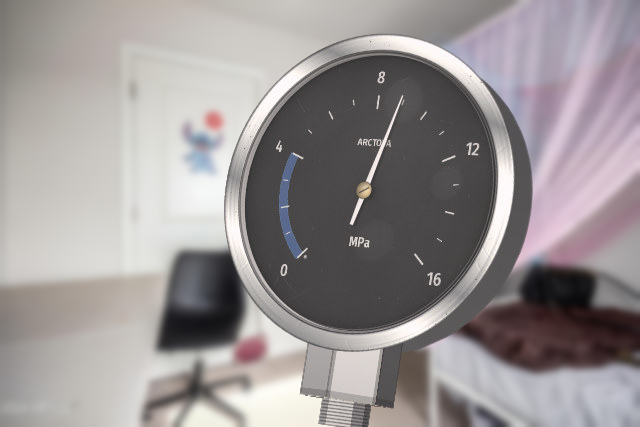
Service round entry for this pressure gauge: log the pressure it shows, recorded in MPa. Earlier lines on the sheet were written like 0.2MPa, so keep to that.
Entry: 9MPa
